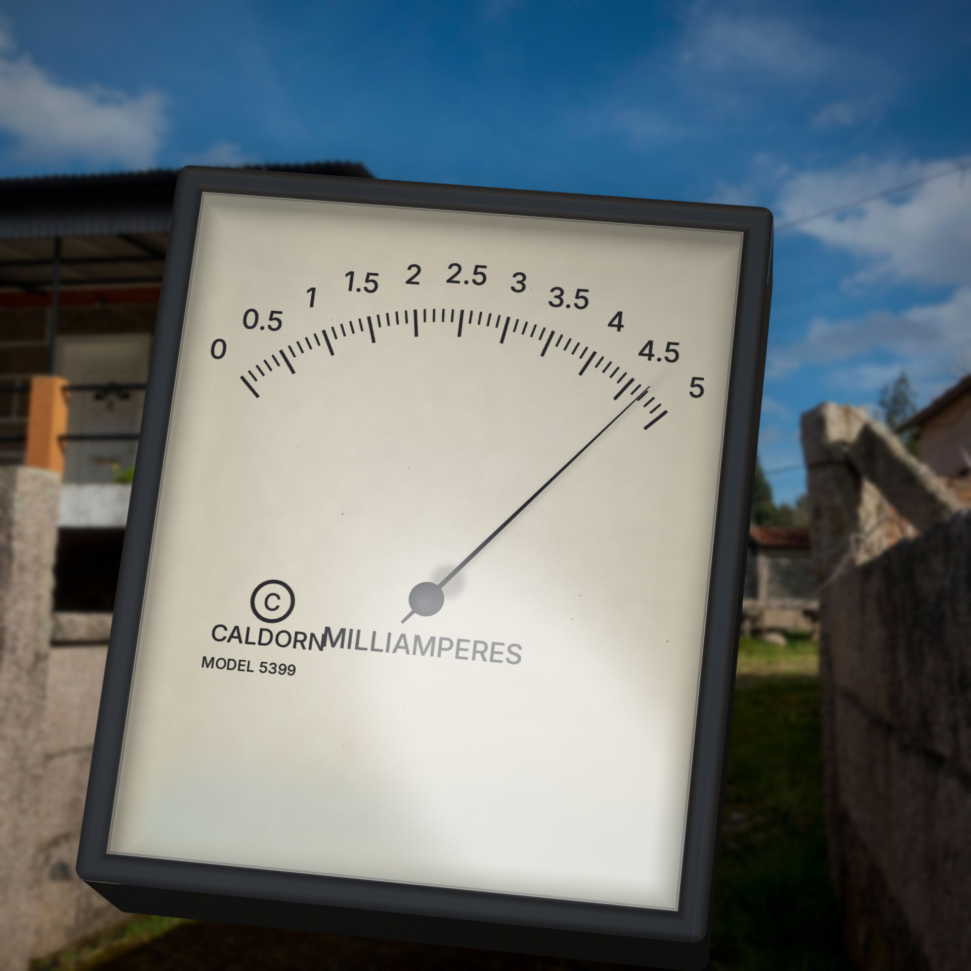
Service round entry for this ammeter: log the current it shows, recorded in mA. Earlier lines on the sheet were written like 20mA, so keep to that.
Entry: 4.7mA
